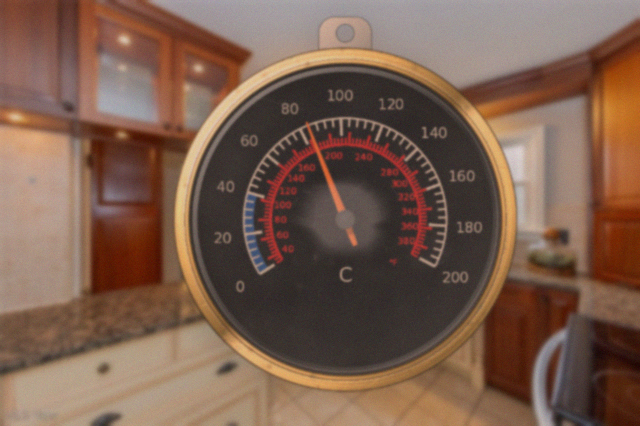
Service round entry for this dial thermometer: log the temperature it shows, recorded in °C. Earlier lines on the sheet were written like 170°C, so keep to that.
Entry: 84°C
